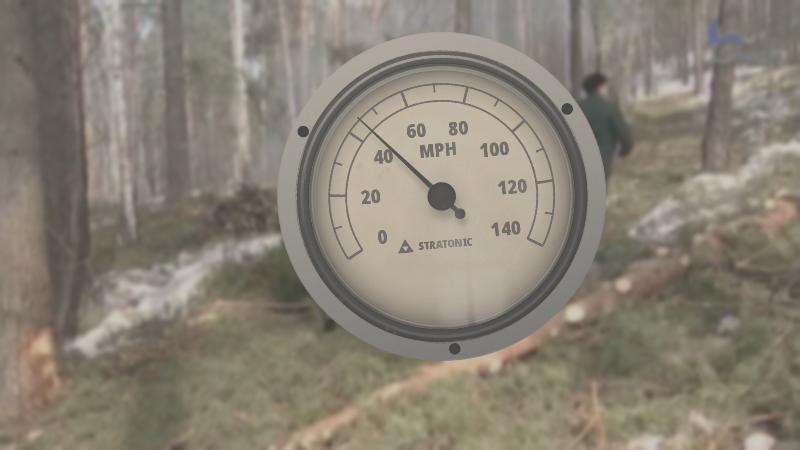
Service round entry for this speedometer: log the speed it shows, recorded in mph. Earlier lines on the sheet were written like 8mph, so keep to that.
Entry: 45mph
